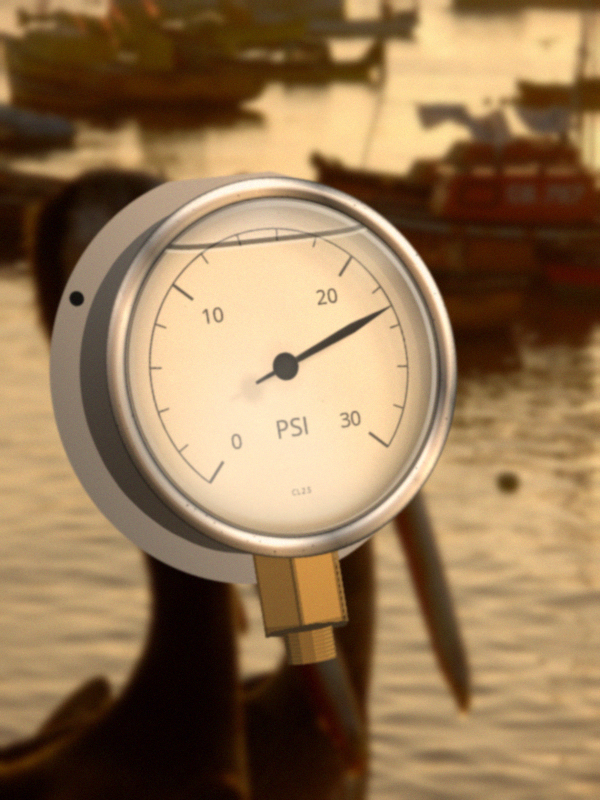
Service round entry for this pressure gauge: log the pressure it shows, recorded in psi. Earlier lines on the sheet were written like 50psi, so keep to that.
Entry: 23psi
